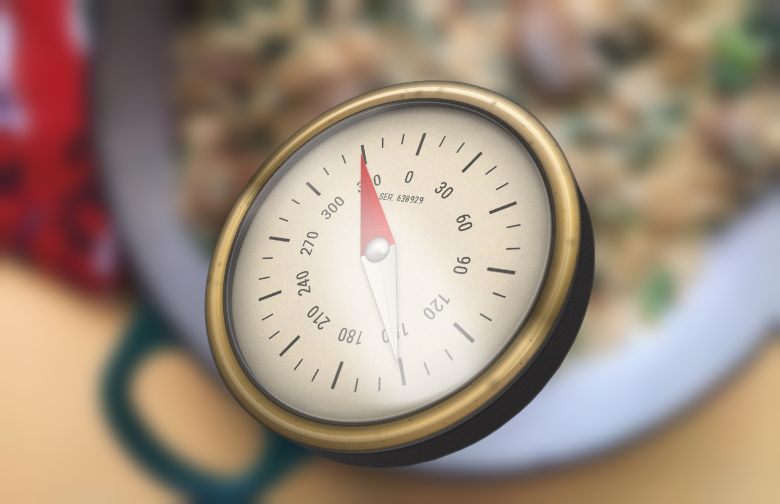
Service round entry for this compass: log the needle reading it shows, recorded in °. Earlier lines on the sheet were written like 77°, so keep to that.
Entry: 330°
